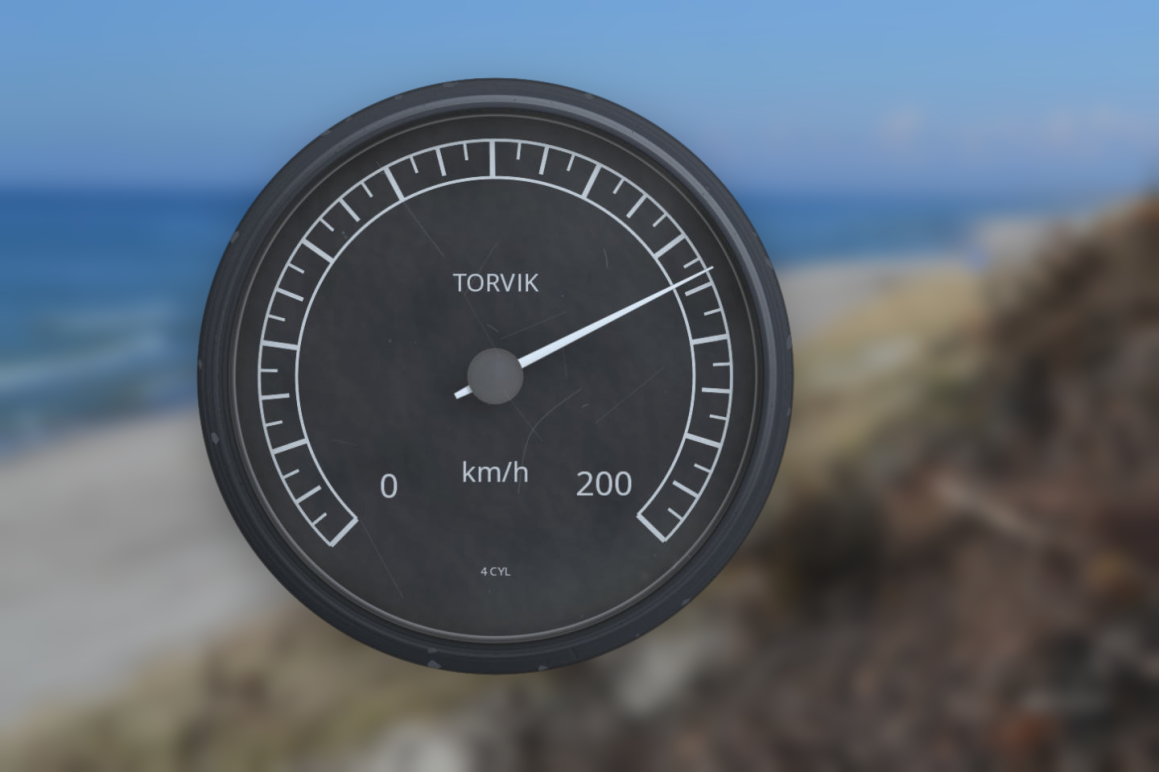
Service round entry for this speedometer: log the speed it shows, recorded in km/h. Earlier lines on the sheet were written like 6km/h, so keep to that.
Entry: 147.5km/h
